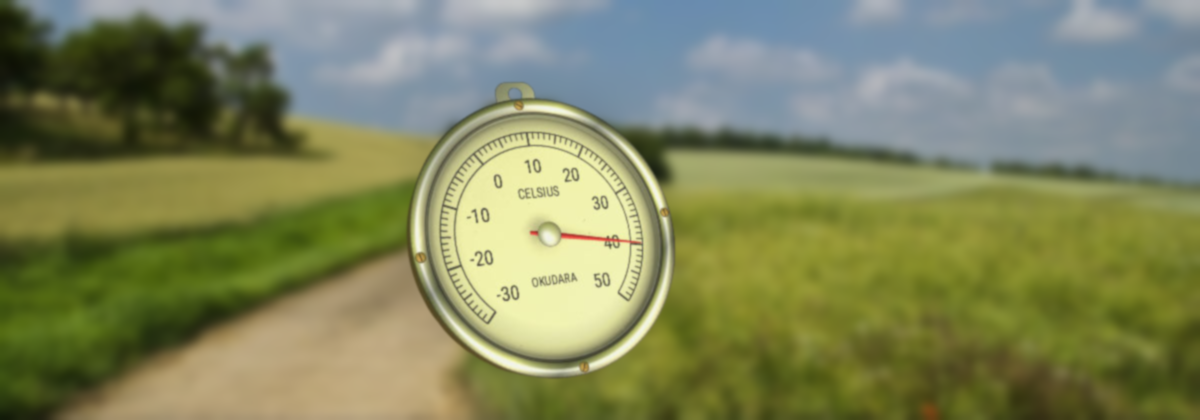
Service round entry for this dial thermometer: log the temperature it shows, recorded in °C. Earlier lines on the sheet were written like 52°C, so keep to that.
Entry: 40°C
